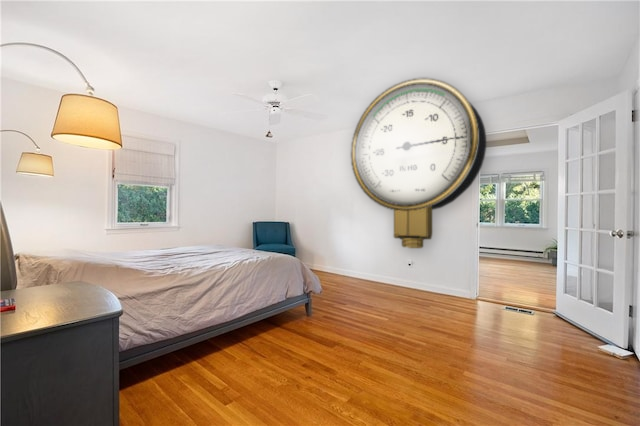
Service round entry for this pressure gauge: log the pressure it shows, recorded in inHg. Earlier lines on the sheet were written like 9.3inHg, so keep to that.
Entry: -5inHg
